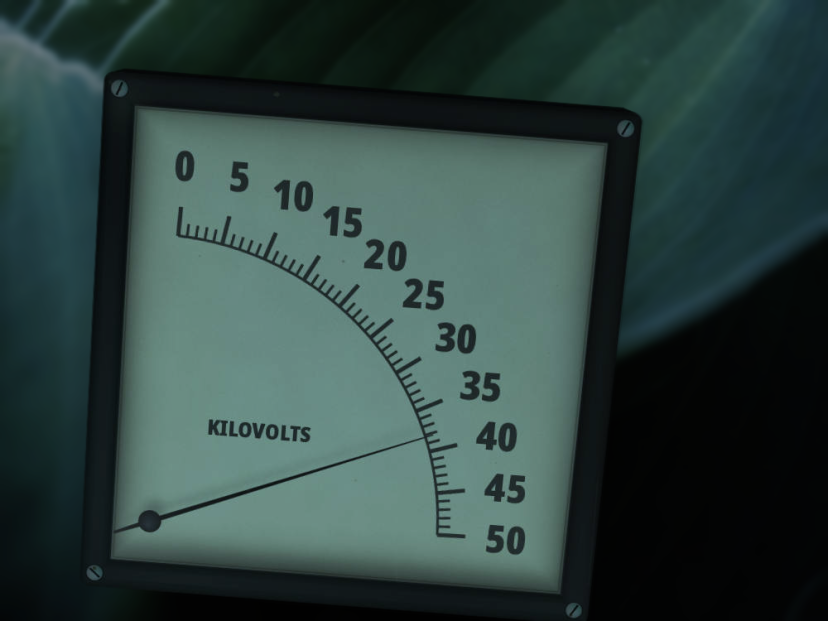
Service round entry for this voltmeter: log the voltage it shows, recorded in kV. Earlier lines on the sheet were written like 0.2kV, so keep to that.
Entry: 38kV
